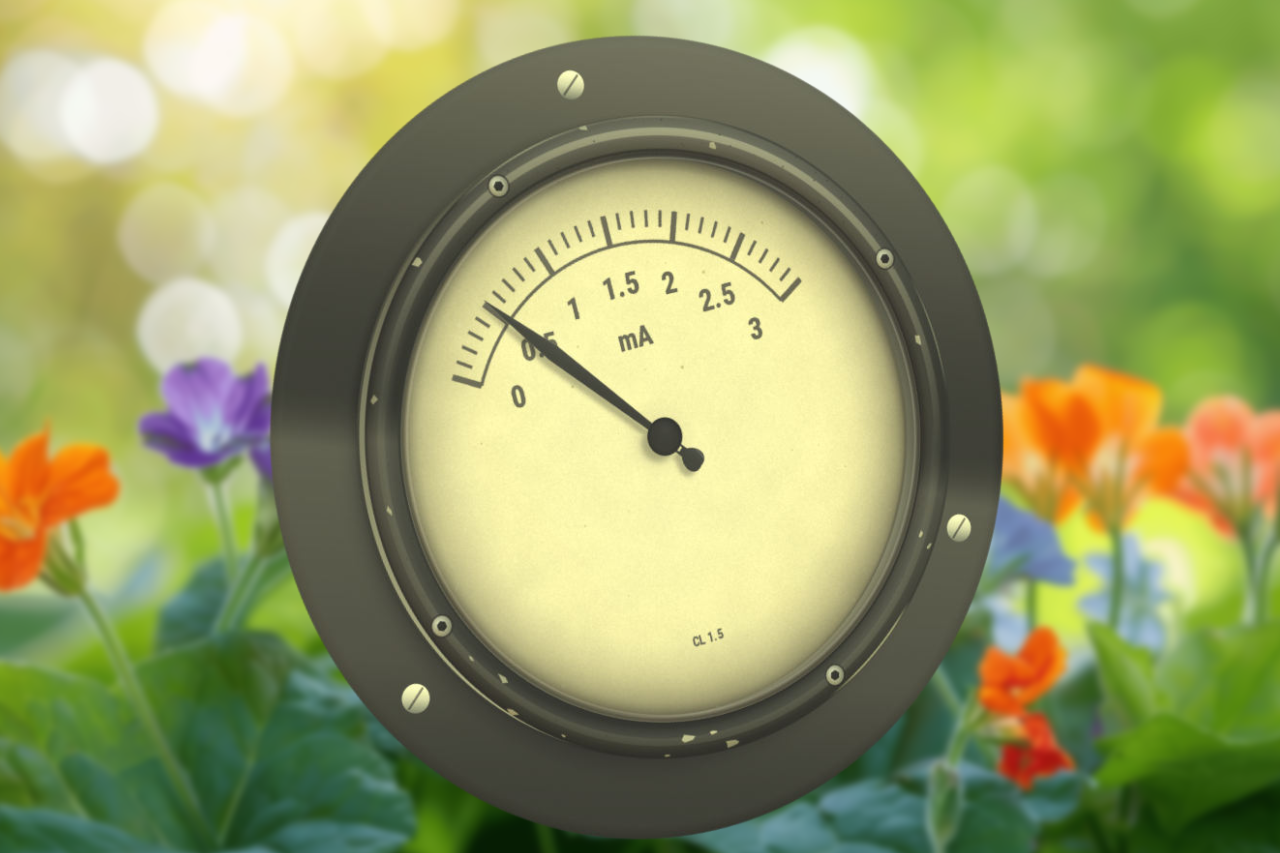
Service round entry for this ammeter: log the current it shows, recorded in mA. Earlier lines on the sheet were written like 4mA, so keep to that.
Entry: 0.5mA
